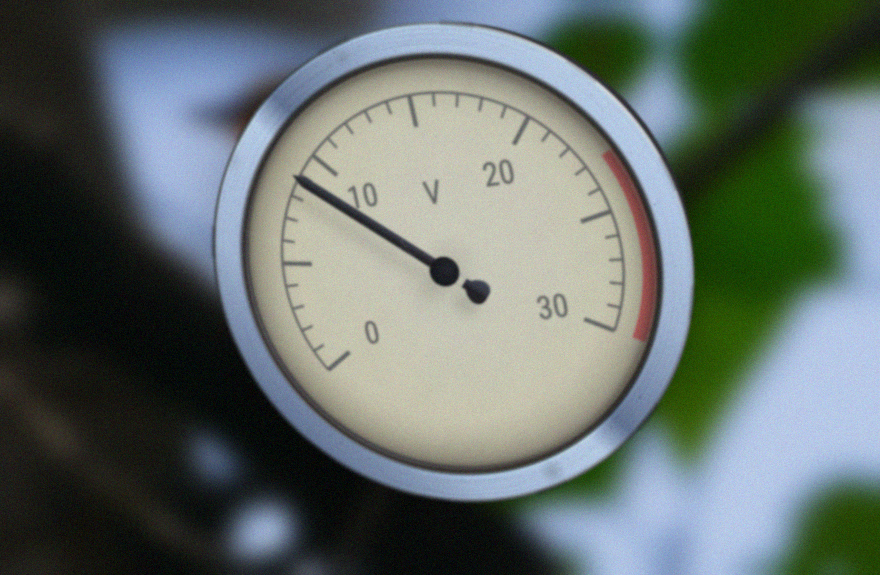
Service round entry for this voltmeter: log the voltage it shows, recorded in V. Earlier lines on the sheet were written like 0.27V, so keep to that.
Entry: 9V
